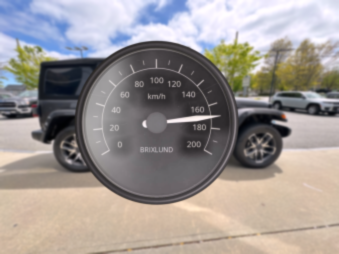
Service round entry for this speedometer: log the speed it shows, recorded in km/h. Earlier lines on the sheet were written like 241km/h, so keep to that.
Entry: 170km/h
